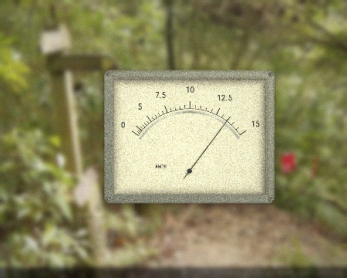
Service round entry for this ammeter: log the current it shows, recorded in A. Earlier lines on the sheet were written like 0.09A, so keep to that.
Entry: 13.5A
